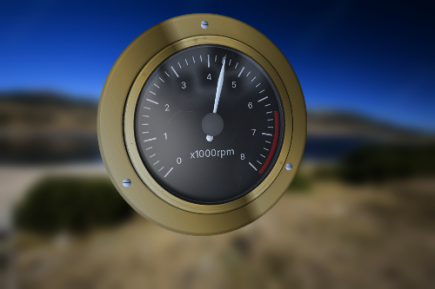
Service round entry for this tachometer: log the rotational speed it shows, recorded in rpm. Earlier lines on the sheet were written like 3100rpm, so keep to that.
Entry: 4400rpm
